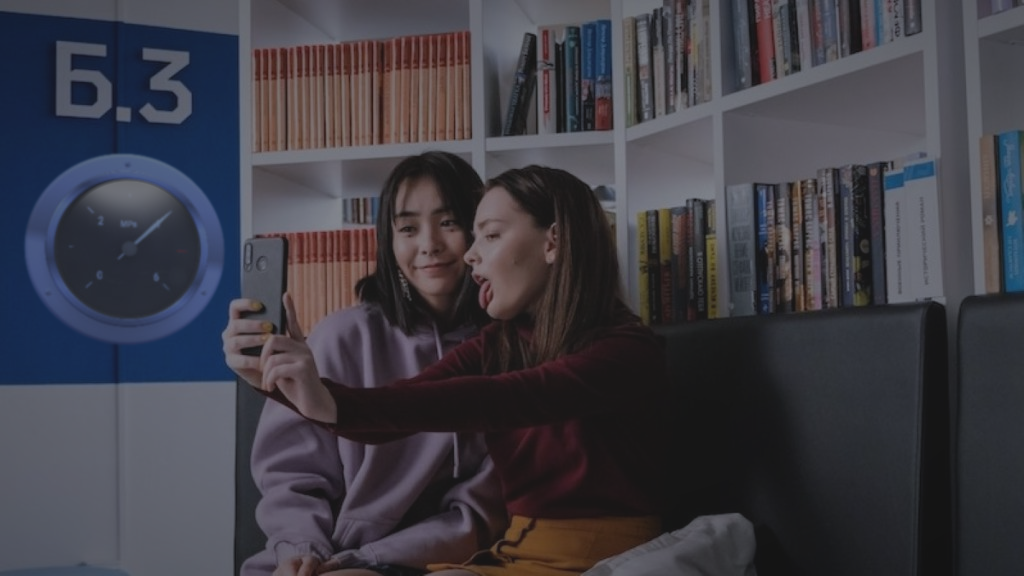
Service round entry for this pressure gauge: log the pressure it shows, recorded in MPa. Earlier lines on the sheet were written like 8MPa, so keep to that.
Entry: 4MPa
